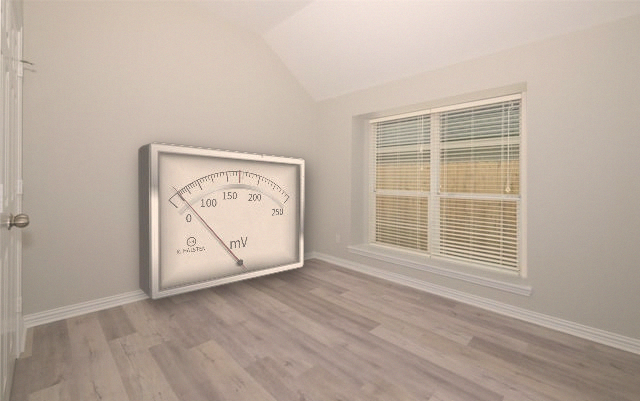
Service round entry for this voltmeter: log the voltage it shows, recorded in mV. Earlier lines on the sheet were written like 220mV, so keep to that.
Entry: 50mV
